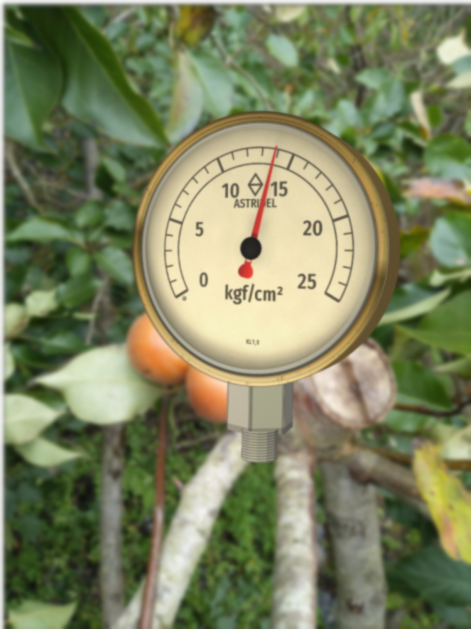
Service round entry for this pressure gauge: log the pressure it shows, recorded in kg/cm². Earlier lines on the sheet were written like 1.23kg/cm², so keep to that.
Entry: 14kg/cm²
